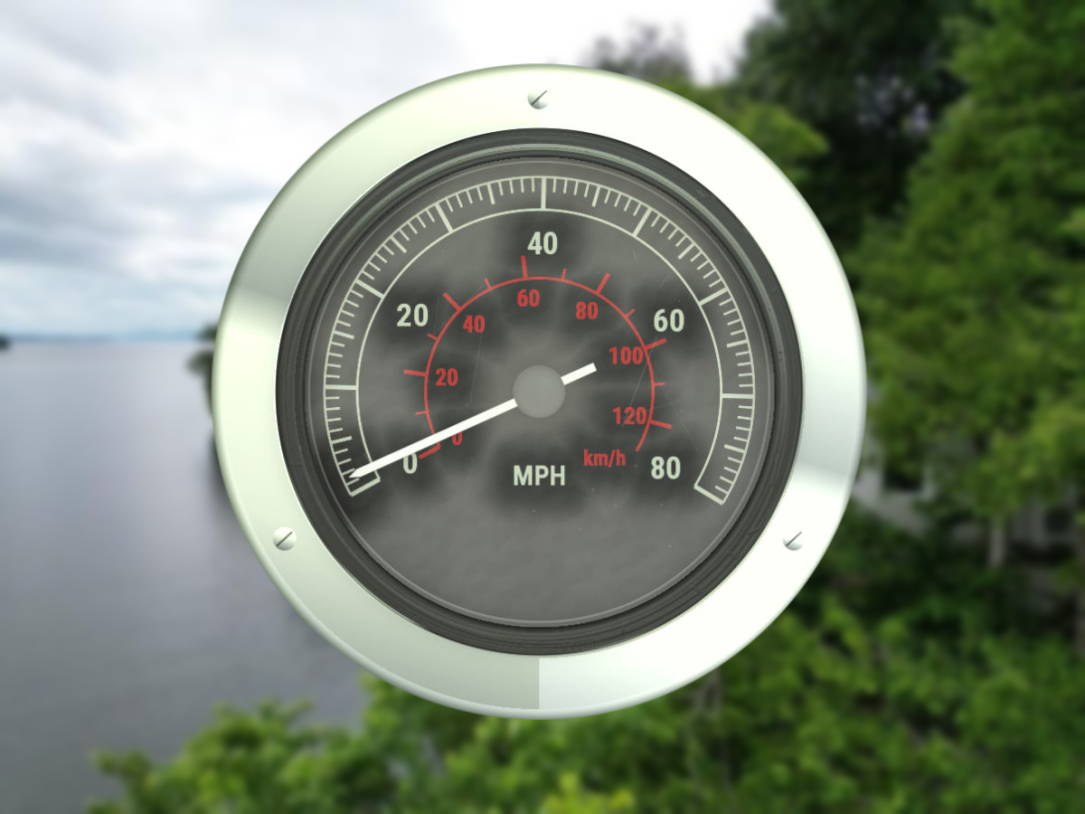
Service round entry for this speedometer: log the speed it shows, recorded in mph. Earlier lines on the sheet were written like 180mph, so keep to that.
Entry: 1.5mph
